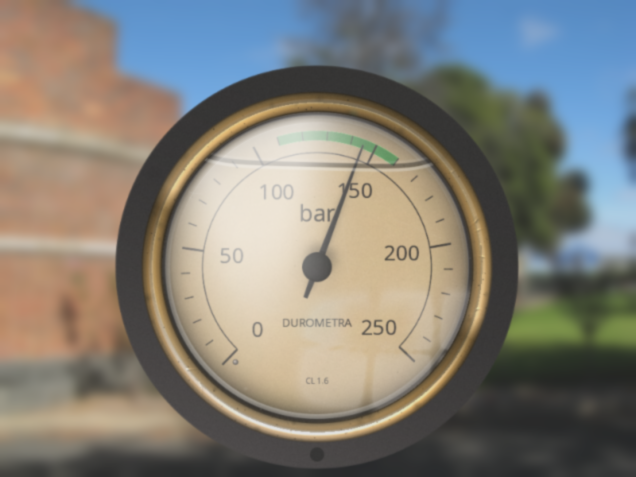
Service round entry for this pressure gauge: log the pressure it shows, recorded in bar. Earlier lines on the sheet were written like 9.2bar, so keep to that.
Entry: 145bar
